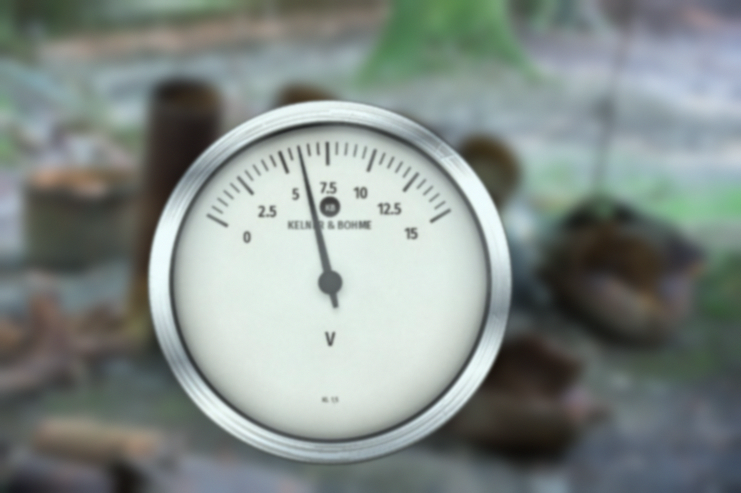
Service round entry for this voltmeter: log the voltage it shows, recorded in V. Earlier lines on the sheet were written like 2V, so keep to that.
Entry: 6V
